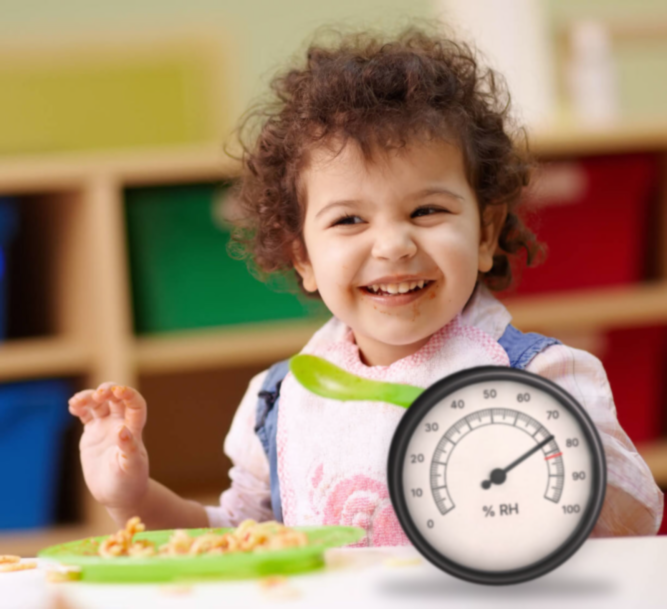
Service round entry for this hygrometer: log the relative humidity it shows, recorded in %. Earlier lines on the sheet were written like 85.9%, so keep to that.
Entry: 75%
